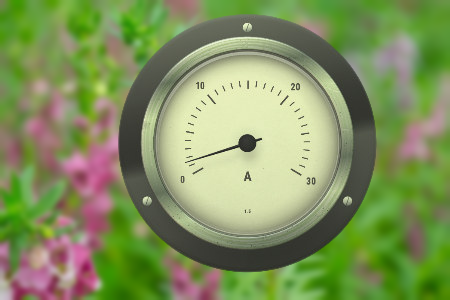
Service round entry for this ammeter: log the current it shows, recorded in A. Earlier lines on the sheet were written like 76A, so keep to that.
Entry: 1.5A
